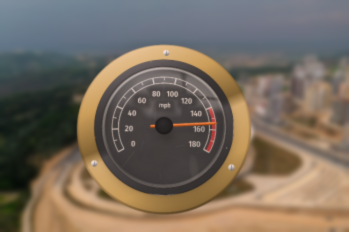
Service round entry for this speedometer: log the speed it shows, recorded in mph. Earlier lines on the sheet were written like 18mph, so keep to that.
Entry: 155mph
